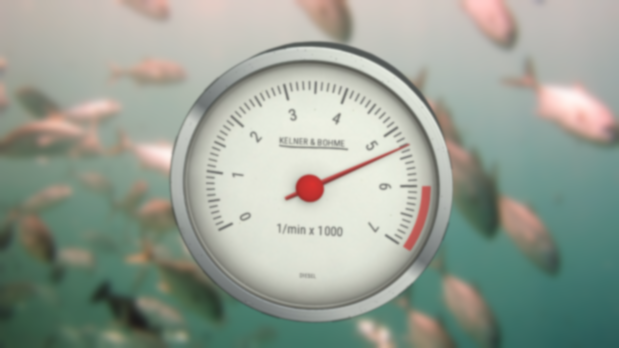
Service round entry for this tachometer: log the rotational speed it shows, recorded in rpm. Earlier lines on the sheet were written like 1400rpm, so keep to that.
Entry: 5300rpm
